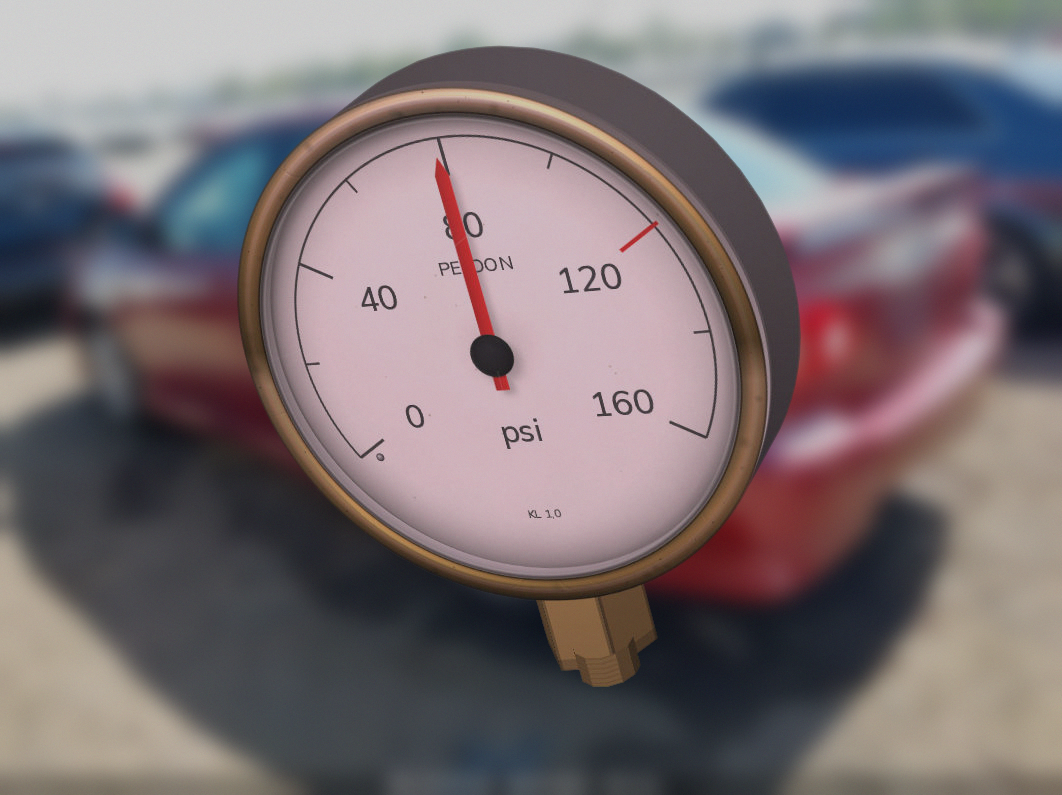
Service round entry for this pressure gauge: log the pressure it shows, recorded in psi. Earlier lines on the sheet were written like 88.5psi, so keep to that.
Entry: 80psi
